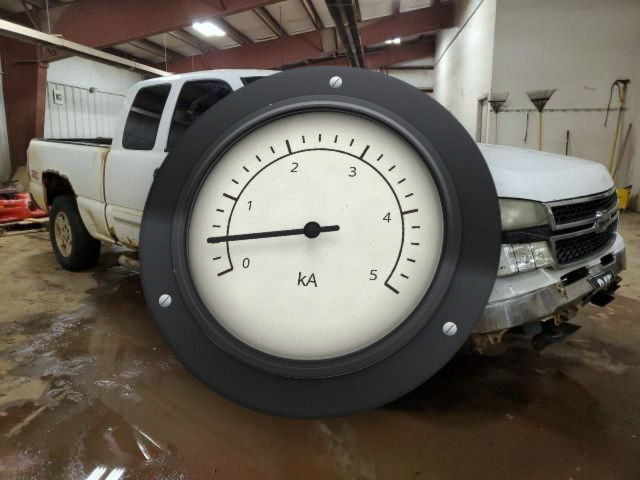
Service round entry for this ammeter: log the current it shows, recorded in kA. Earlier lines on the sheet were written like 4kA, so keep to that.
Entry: 0.4kA
